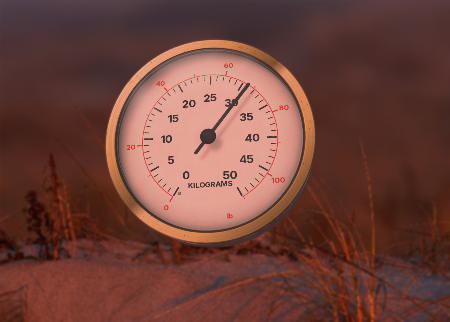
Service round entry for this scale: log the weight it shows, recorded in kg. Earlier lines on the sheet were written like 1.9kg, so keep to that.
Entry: 31kg
